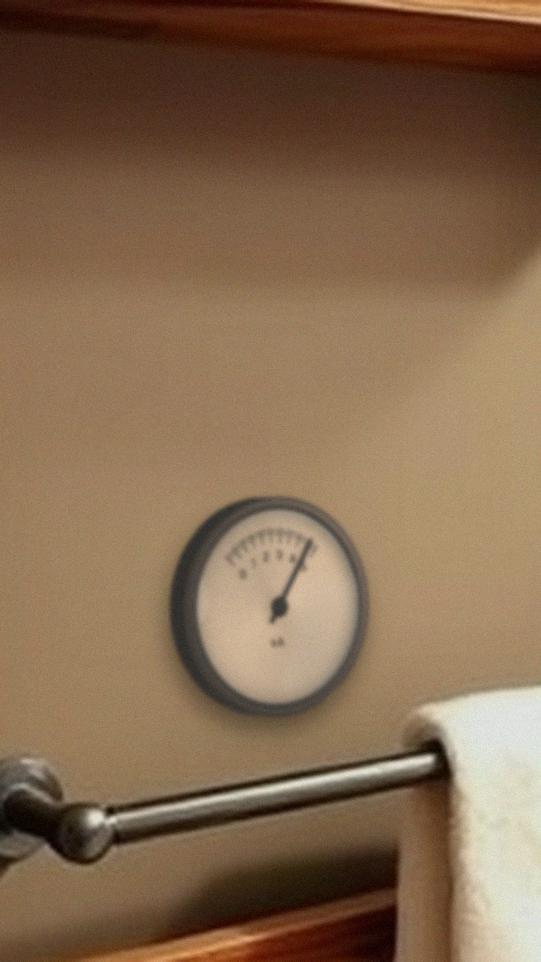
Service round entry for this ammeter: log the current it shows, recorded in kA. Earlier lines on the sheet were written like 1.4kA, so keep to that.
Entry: 4.5kA
